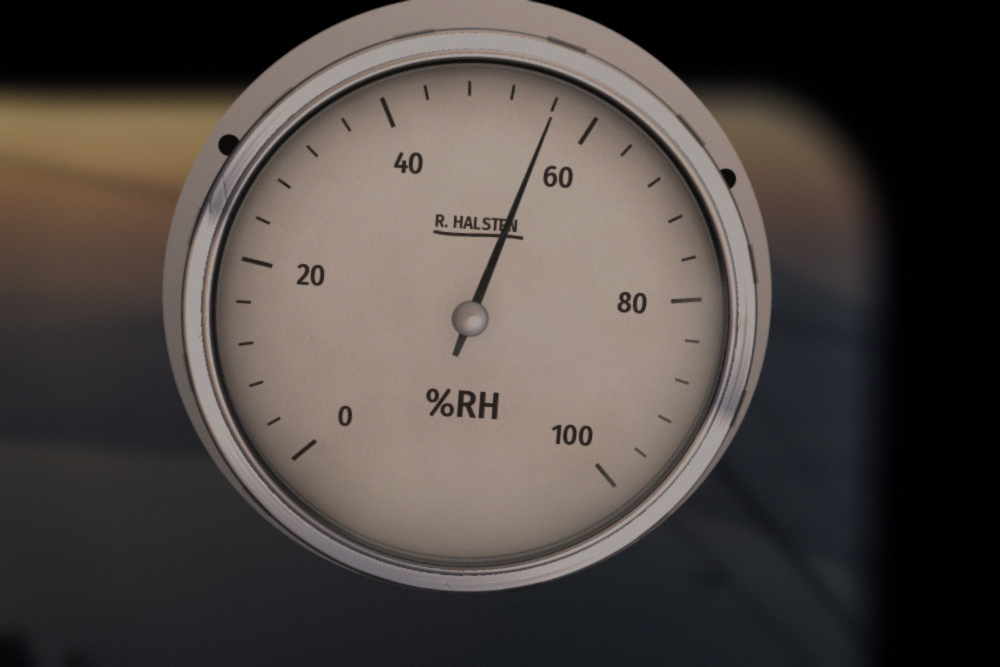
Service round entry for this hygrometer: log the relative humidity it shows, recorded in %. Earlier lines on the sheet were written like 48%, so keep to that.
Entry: 56%
